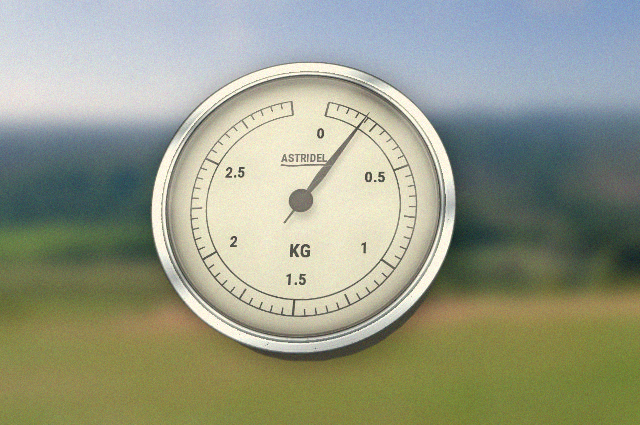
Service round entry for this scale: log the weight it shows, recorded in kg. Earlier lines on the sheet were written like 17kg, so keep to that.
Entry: 0.2kg
